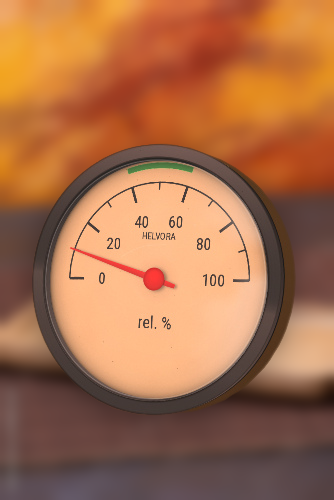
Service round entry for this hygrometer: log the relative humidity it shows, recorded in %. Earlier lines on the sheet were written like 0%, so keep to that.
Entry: 10%
